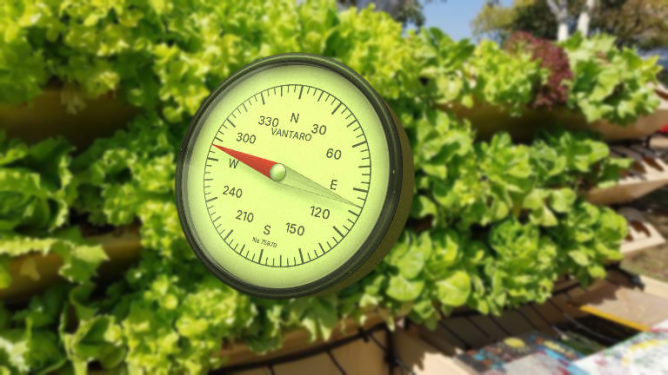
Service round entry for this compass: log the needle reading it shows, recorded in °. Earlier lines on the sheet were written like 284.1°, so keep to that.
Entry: 280°
